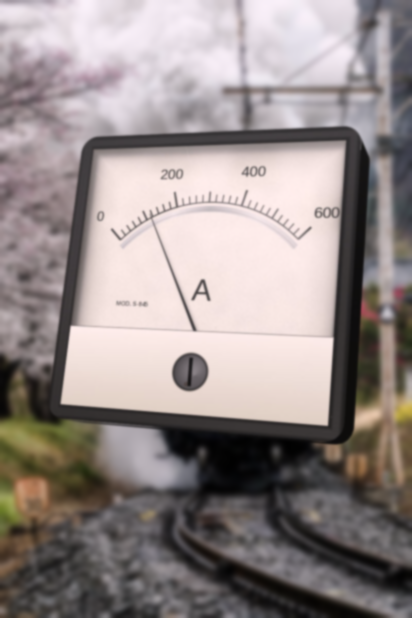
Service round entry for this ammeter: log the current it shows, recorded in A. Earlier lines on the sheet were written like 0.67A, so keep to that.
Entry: 120A
